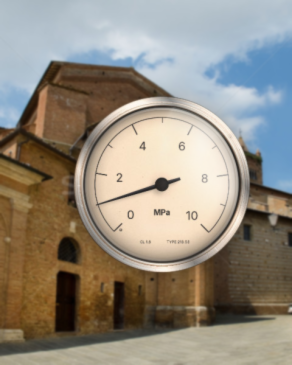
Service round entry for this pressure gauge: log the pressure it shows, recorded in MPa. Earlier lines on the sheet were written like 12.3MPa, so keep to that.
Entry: 1MPa
